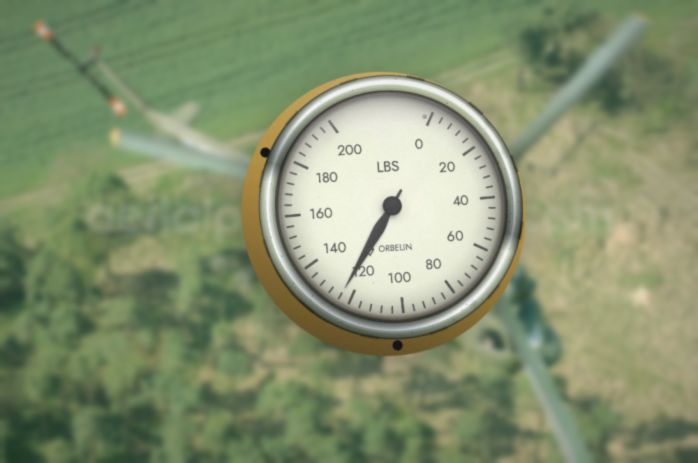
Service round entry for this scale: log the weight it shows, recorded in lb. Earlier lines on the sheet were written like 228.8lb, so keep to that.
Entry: 124lb
